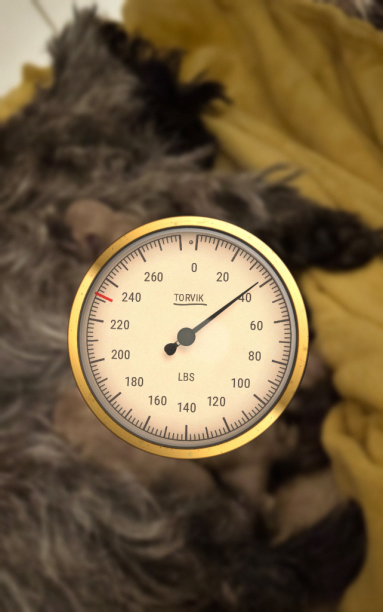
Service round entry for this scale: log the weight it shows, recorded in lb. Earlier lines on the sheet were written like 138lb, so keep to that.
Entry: 38lb
